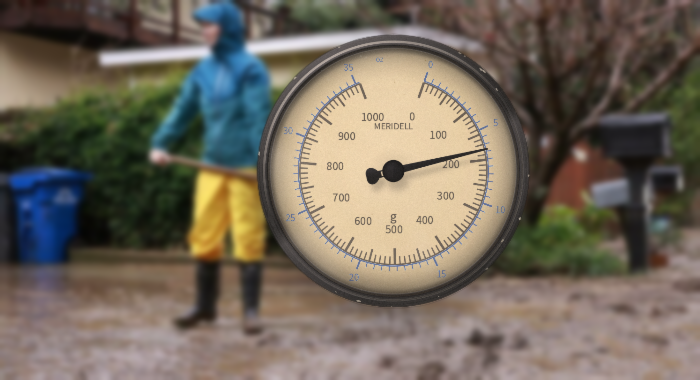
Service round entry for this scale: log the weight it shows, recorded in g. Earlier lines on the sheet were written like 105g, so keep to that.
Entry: 180g
